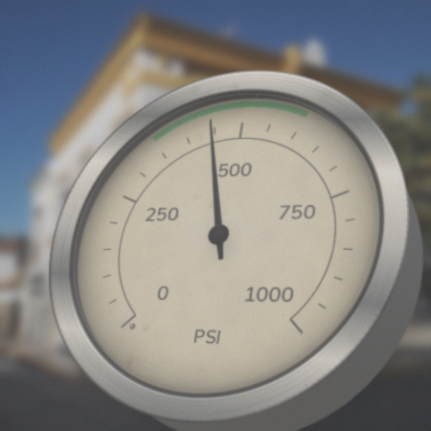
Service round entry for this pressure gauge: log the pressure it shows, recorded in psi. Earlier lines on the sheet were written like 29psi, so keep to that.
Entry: 450psi
